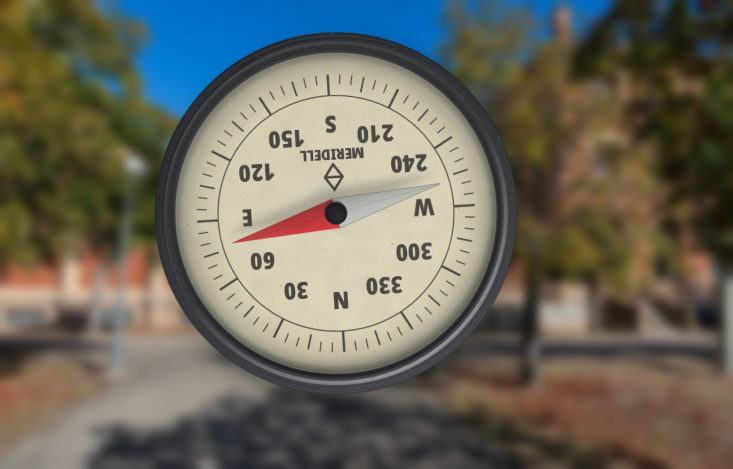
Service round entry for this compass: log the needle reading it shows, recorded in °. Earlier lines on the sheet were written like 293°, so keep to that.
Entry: 77.5°
